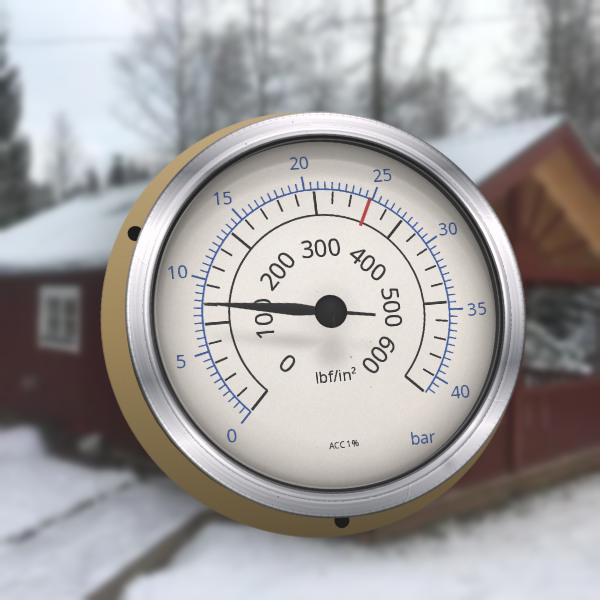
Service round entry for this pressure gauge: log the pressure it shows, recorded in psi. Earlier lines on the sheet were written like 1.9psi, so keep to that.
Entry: 120psi
